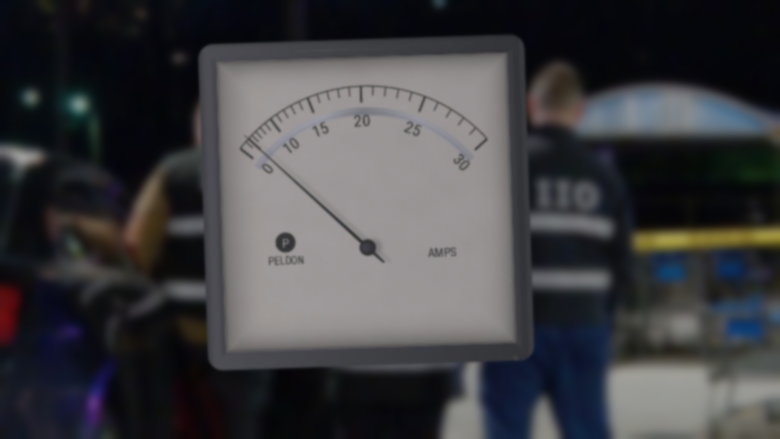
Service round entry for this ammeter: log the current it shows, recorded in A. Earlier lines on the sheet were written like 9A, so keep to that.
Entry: 5A
